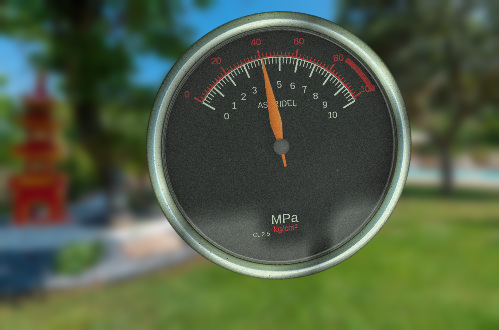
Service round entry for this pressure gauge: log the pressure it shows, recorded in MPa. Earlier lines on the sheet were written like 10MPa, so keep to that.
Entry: 4MPa
